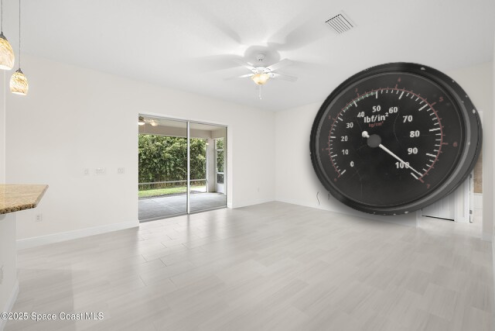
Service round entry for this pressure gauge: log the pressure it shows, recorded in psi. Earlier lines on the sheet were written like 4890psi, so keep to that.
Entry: 98psi
